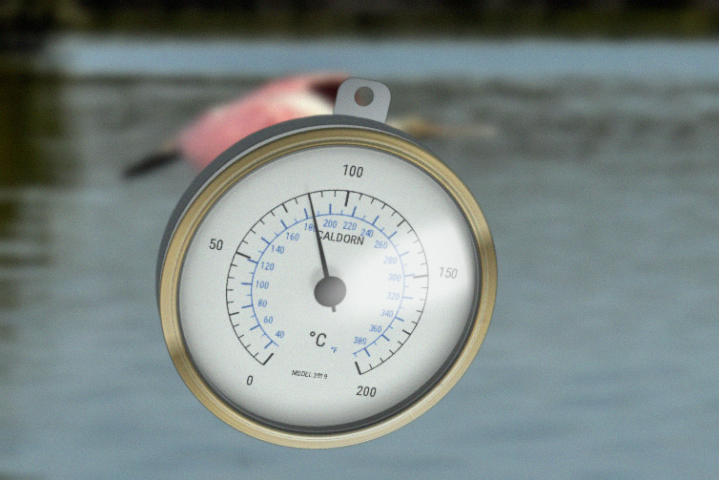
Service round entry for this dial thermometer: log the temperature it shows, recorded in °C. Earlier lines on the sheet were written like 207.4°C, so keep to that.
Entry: 85°C
